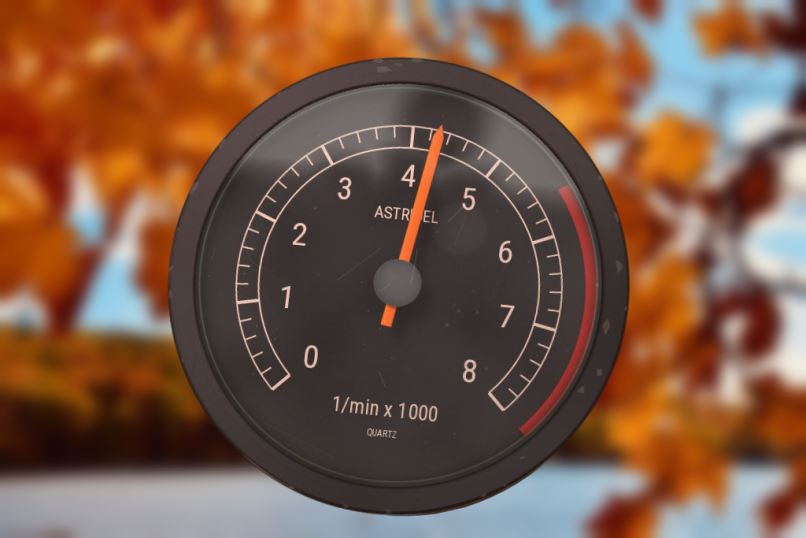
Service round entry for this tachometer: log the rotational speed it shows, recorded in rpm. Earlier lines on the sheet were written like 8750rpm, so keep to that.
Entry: 4300rpm
